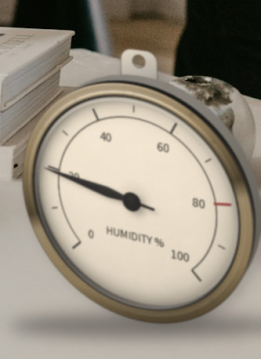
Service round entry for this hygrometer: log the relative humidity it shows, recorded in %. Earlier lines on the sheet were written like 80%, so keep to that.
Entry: 20%
